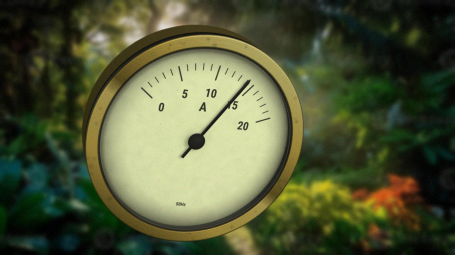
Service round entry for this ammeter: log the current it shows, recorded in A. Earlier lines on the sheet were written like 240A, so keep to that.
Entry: 14A
